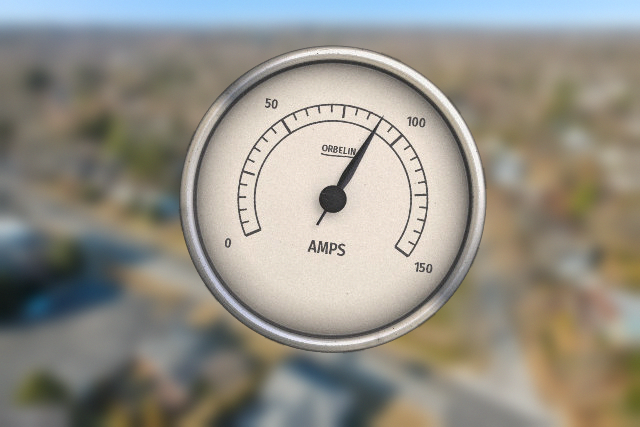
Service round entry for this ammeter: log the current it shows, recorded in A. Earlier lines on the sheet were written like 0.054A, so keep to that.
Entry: 90A
